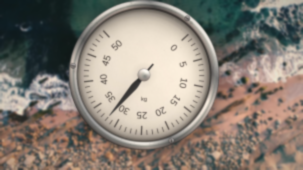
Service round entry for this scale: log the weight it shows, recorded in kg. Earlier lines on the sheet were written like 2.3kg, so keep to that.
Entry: 32kg
